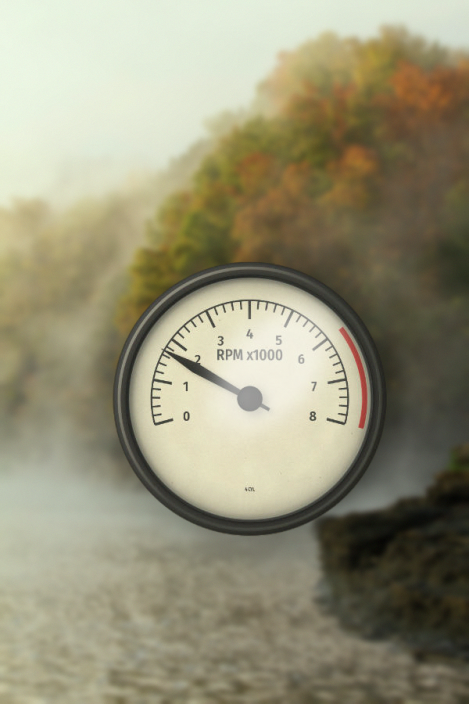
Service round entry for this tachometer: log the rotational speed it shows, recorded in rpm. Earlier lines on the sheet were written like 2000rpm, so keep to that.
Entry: 1700rpm
